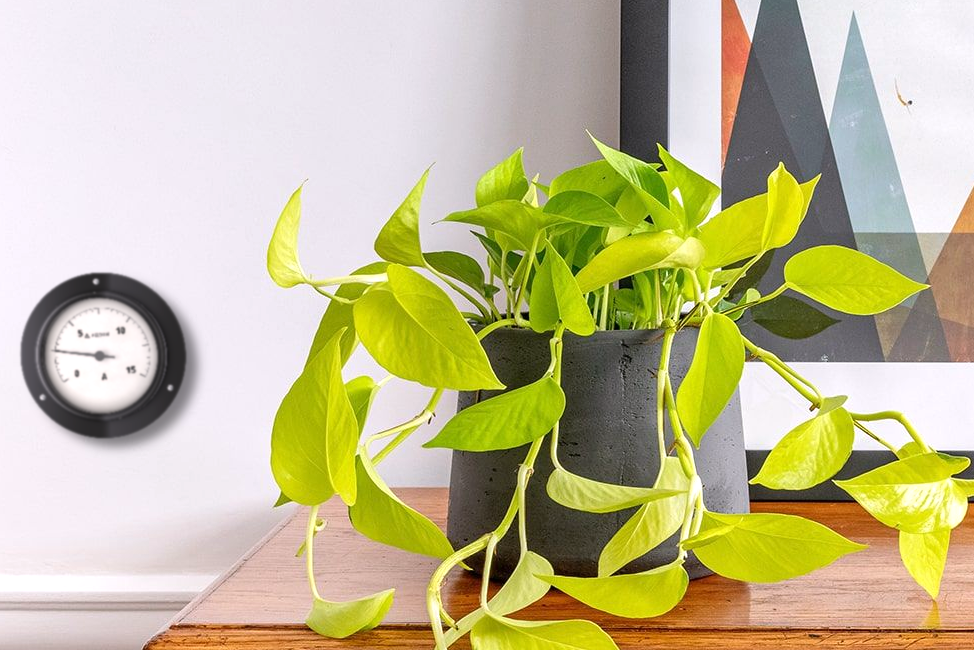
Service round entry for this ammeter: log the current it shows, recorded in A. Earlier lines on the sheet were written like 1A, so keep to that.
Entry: 2.5A
